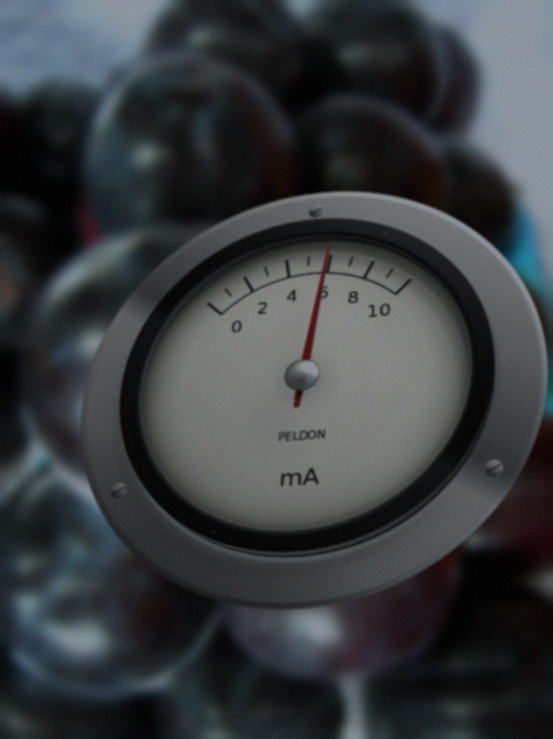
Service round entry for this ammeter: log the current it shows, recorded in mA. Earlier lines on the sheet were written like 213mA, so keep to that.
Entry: 6mA
